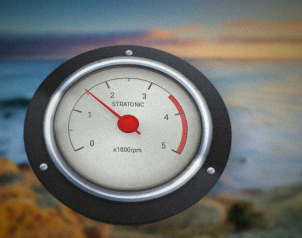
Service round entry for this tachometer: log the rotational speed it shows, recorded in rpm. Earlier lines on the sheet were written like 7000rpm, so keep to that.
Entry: 1500rpm
